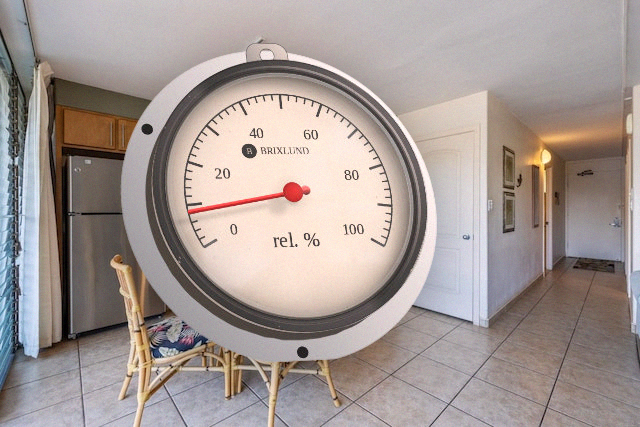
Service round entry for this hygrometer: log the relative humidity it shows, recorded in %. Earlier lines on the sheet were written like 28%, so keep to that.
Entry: 8%
